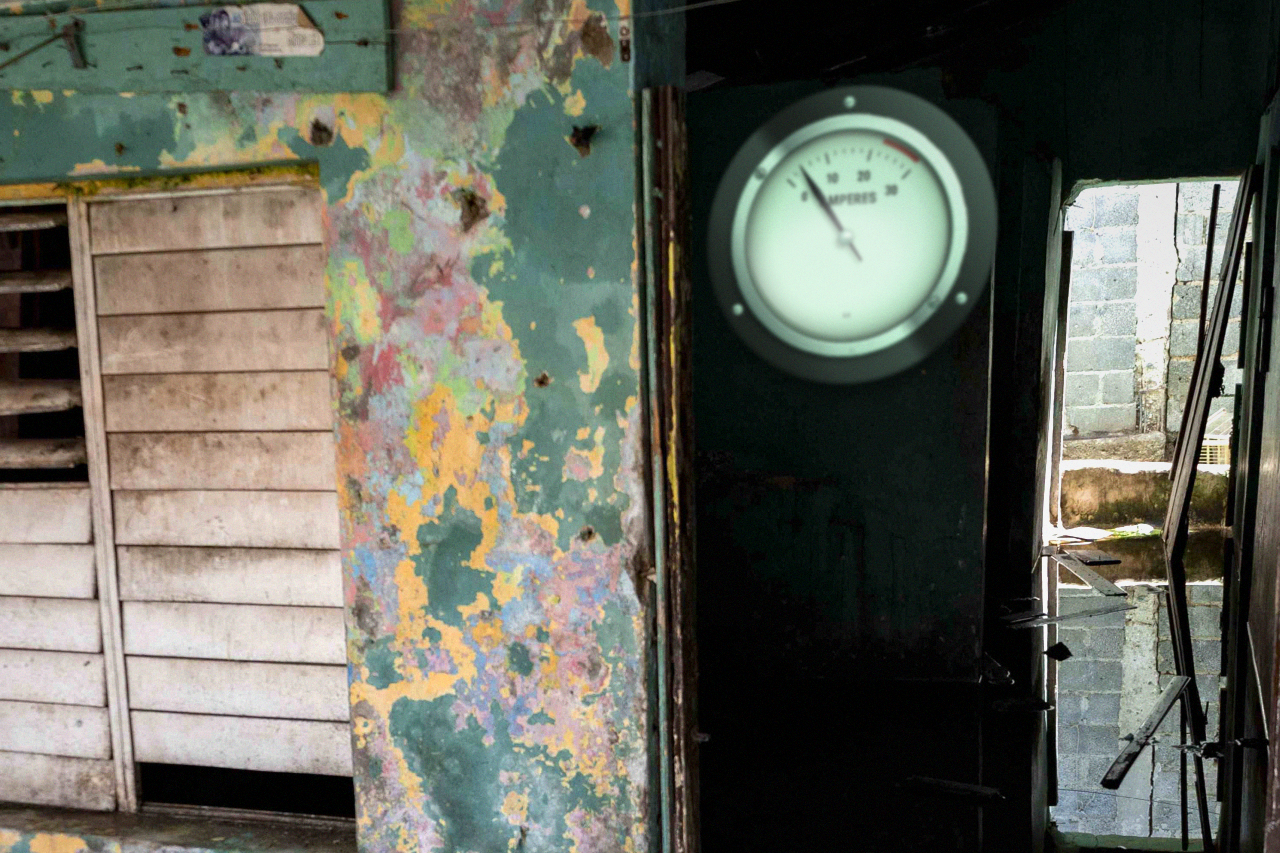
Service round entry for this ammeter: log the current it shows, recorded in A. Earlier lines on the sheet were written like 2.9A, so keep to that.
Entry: 4A
